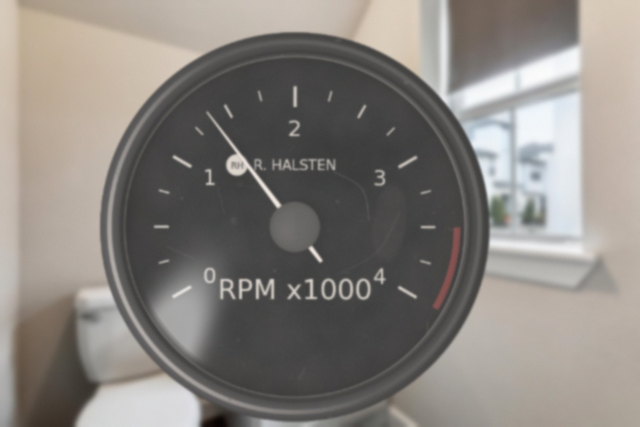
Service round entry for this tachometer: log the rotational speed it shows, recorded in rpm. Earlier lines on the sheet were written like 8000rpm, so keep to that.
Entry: 1375rpm
